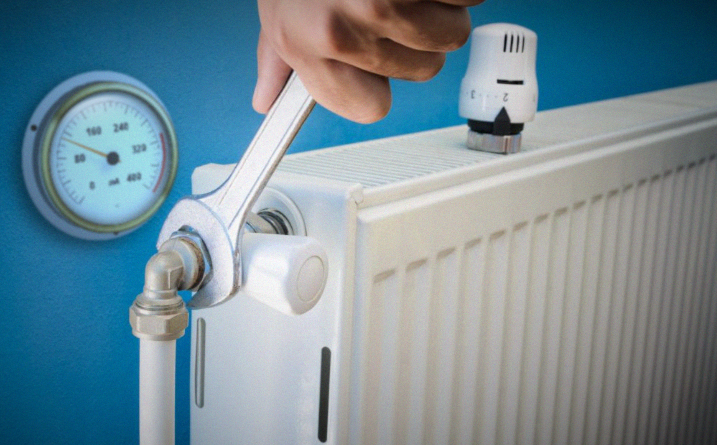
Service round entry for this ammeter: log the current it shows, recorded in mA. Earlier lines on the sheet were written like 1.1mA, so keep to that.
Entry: 110mA
